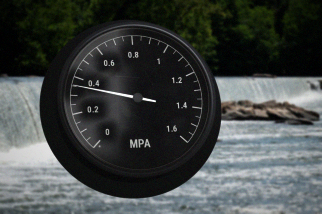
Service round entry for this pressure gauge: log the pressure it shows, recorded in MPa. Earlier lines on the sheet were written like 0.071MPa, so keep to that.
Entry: 0.35MPa
